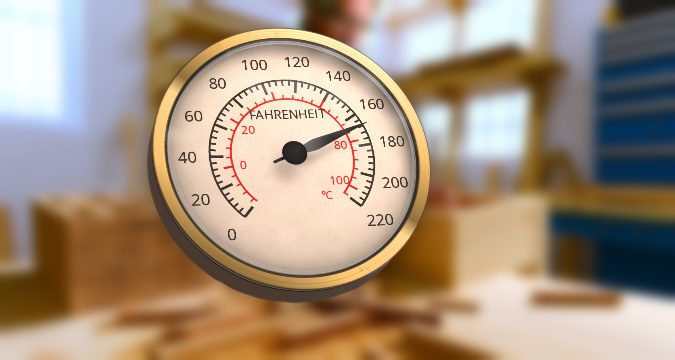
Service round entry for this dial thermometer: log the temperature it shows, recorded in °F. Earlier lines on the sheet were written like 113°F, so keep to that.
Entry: 168°F
